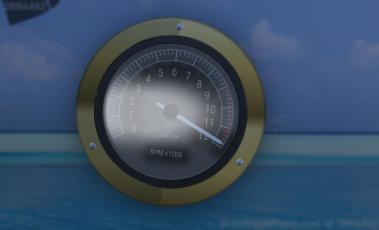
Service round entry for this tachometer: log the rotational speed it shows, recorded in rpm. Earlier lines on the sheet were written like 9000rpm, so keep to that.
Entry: 11800rpm
